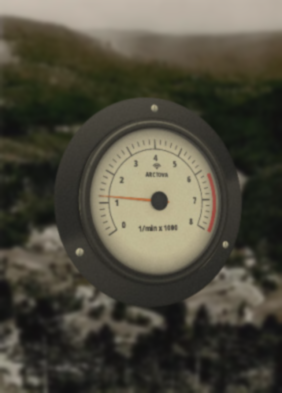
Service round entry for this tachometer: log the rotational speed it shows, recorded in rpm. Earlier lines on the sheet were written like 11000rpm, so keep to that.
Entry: 1200rpm
